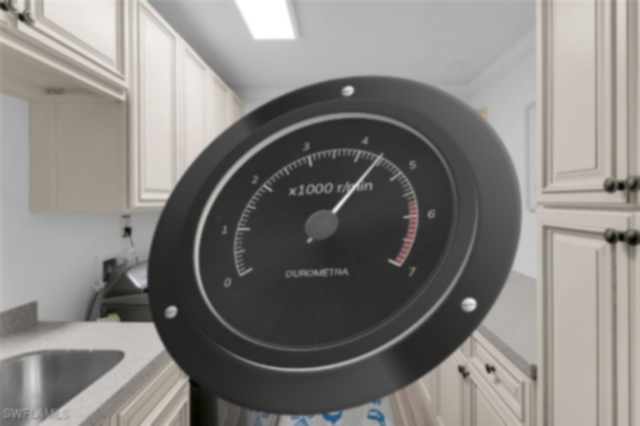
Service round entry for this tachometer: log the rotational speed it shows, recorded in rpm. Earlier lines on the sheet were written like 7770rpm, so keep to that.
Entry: 4500rpm
